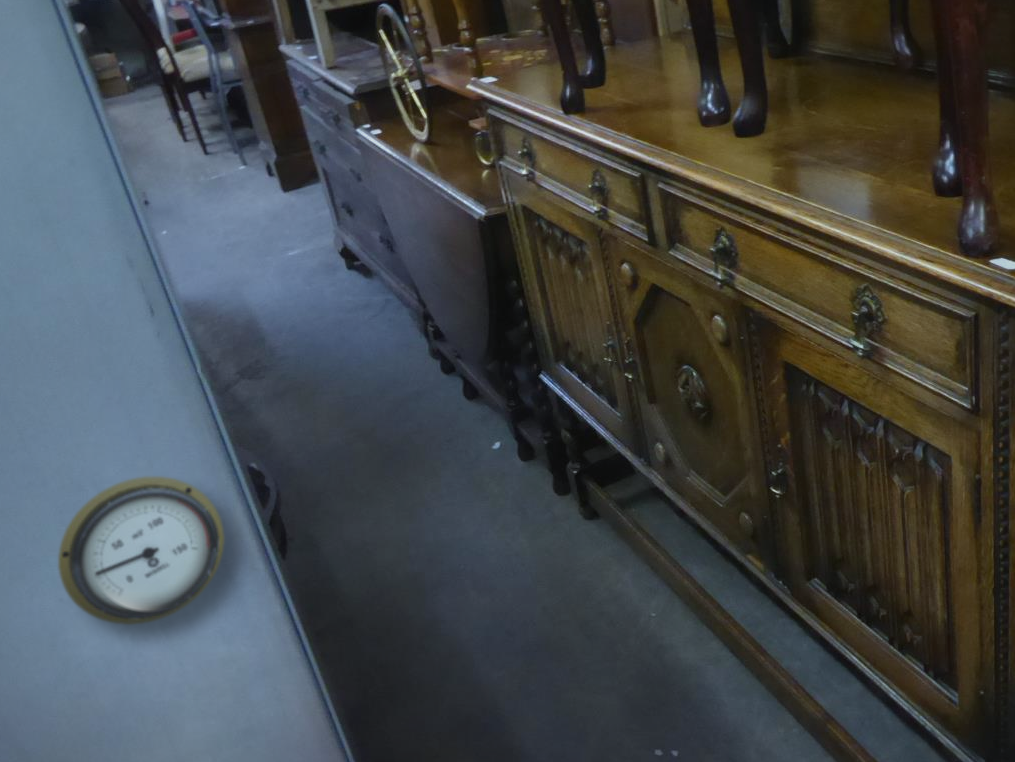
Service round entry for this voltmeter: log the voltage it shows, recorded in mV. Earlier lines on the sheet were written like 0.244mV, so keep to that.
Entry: 25mV
